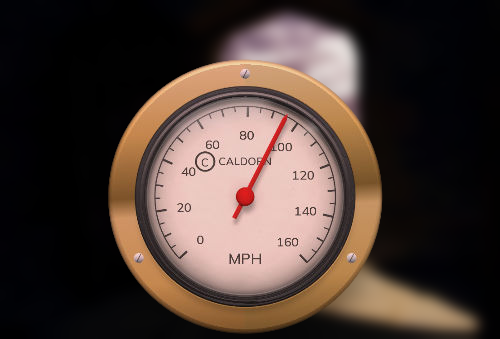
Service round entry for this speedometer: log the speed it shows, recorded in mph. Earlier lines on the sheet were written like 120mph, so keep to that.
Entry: 95mph
